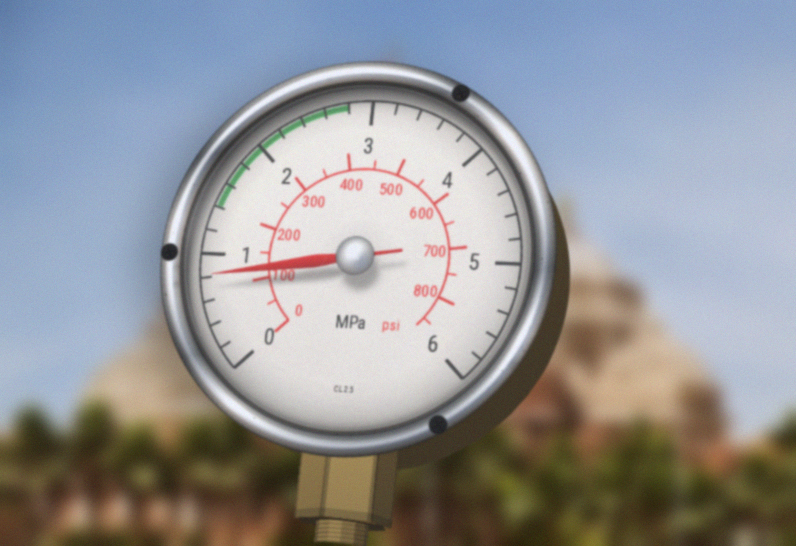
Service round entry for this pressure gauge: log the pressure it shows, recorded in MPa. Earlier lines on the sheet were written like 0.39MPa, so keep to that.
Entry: 0.8MPa
